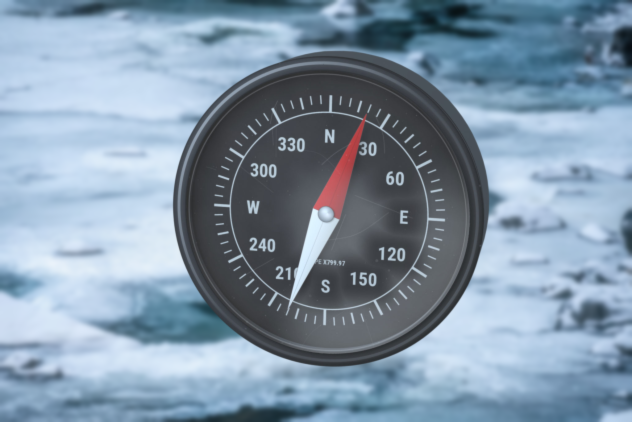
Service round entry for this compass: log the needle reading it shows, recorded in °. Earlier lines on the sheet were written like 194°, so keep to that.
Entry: 20°
